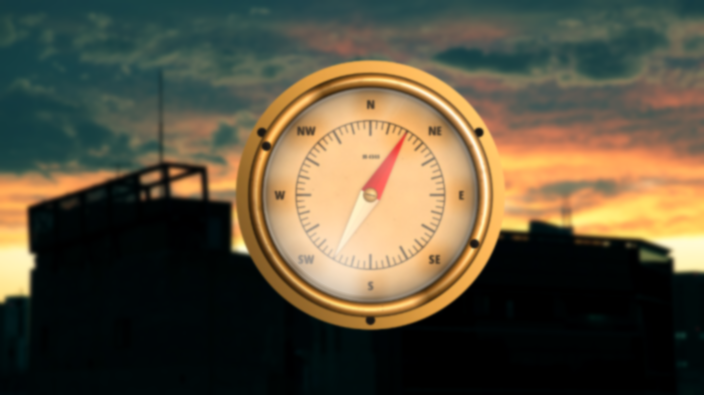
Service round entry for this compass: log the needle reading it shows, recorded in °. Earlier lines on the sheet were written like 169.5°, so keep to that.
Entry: 30°
